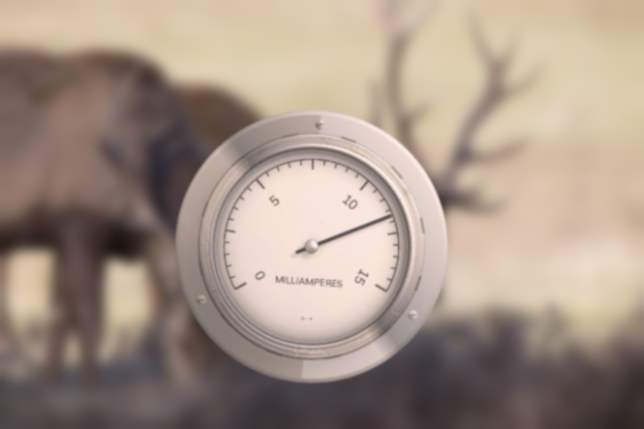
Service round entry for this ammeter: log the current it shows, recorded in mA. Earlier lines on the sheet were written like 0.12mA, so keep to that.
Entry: 11.75mA
